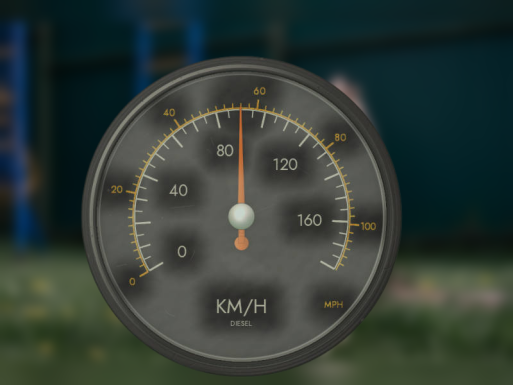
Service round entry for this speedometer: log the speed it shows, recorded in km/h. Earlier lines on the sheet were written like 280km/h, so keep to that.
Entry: 90km/h
